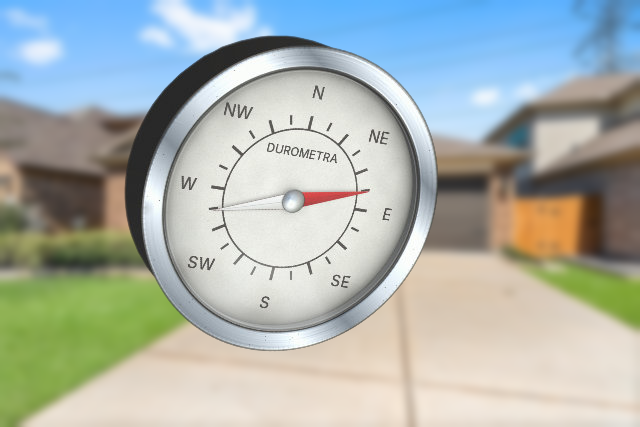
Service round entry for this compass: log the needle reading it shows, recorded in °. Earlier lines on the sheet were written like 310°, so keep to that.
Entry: 75°
